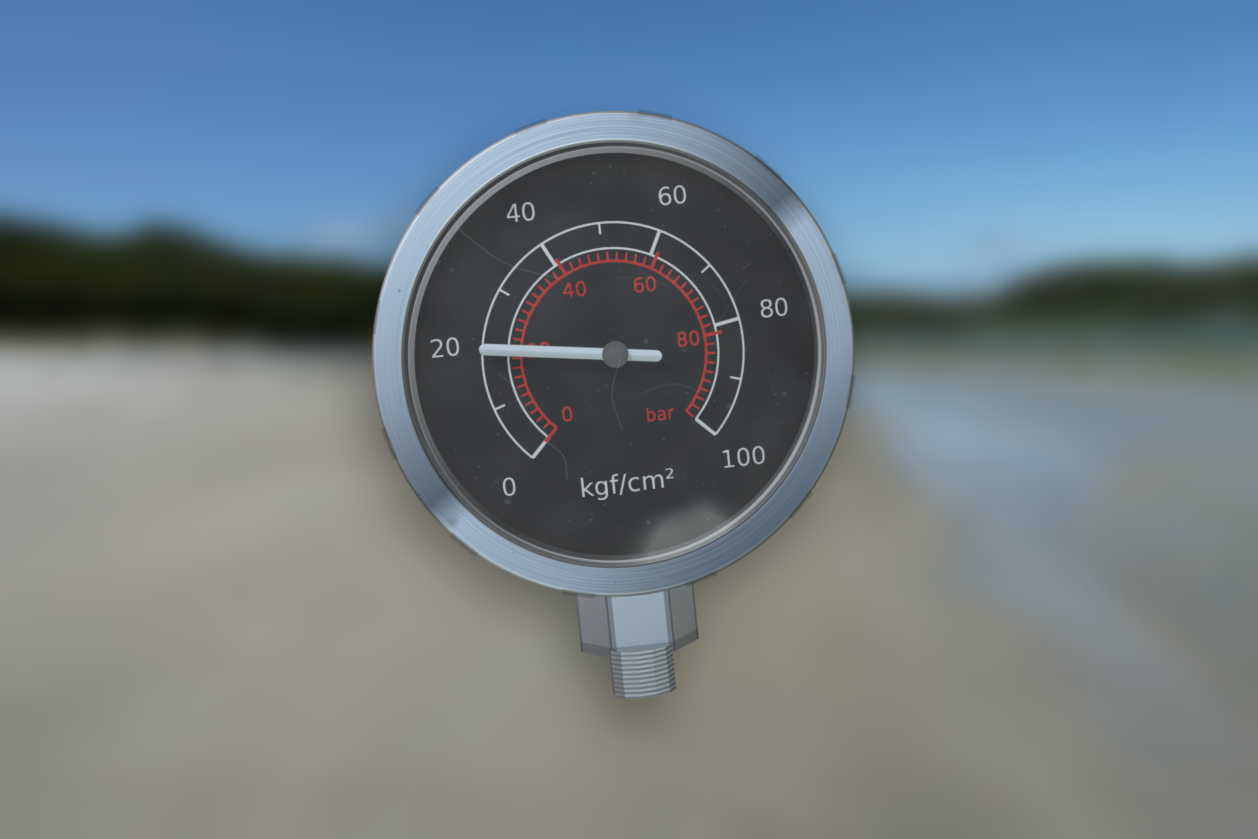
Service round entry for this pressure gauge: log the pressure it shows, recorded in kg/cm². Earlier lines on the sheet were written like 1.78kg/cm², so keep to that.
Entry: 20kg/cm²
